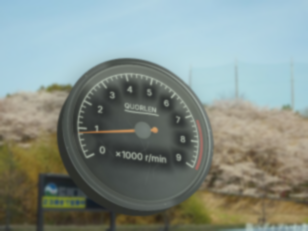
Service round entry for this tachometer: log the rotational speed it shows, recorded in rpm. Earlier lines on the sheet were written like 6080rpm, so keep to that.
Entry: 800rpm
